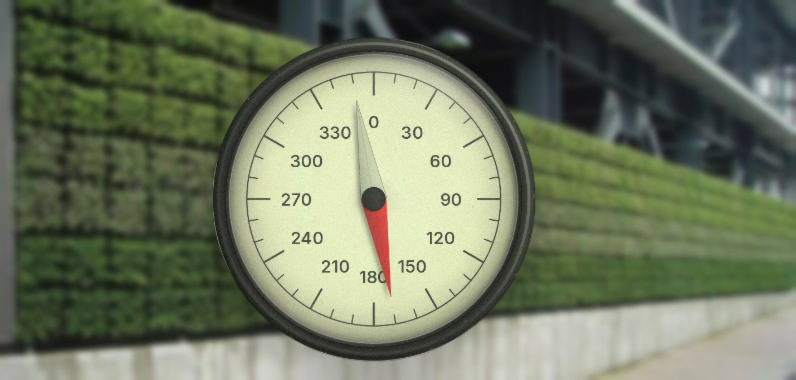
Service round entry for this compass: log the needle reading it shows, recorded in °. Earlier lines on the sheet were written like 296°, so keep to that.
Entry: 170°
